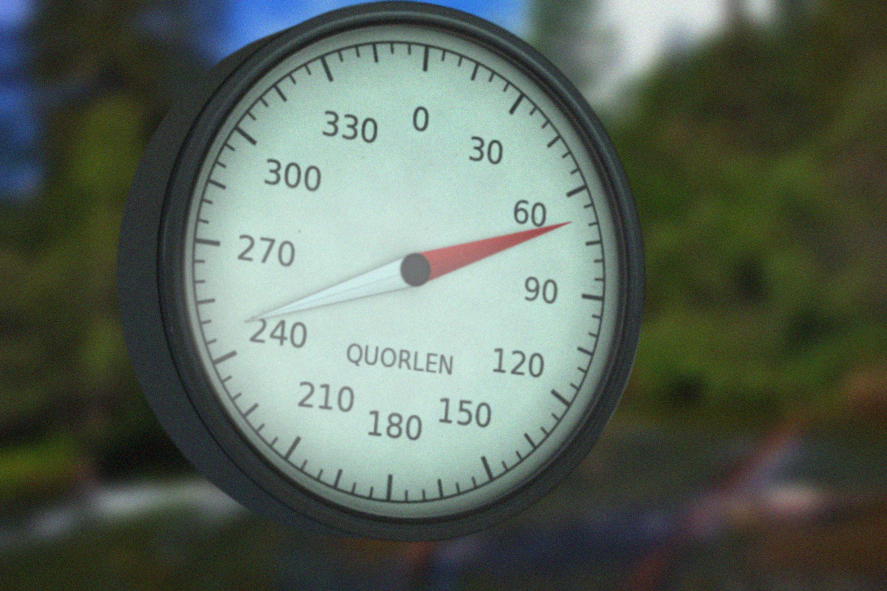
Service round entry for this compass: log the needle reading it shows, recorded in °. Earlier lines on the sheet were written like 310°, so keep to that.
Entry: 67.5°
